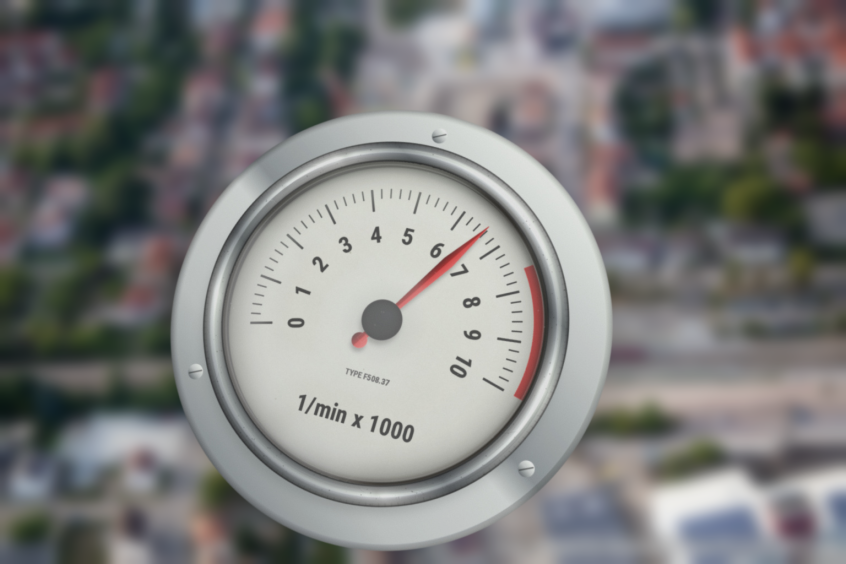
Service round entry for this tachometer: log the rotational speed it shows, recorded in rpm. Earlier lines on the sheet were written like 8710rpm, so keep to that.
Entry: 6600rpm
